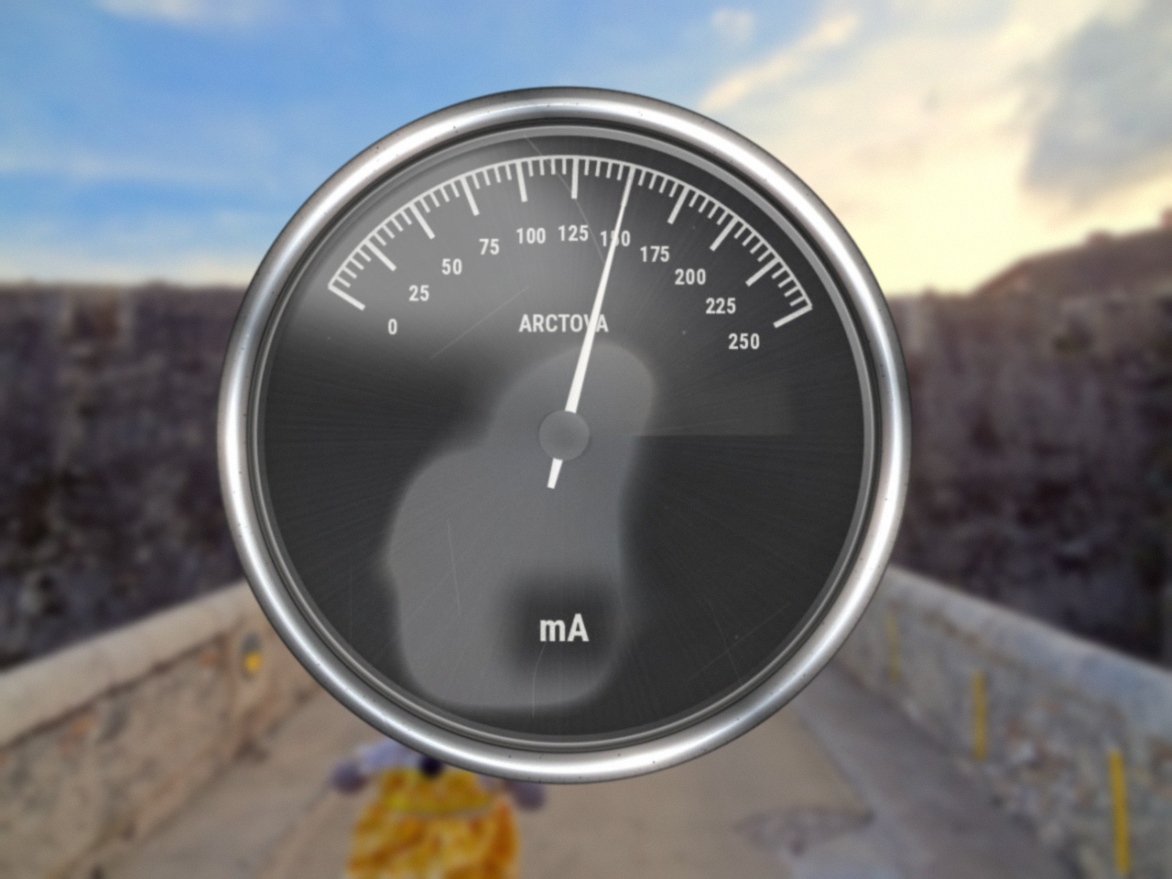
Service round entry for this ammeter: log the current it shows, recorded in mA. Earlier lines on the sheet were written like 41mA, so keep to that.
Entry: 150mA
